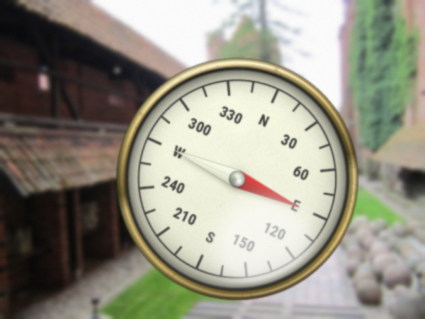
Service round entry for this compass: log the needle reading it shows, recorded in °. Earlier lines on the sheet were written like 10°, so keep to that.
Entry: 90°
